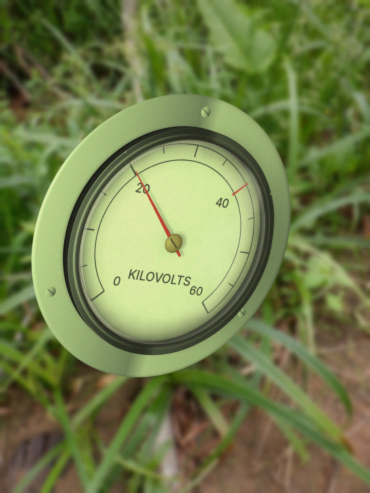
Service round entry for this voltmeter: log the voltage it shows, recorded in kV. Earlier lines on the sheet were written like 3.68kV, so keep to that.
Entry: 20kV
